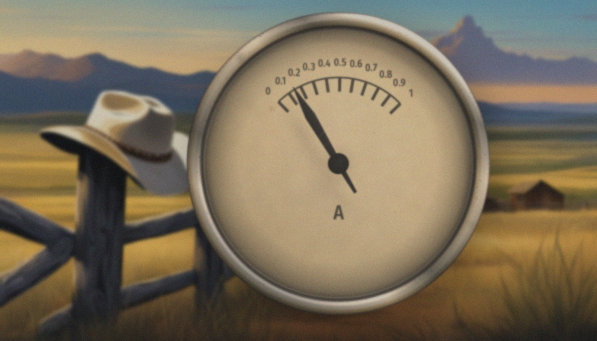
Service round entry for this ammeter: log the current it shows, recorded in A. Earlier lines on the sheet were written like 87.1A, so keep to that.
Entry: 0.15A
